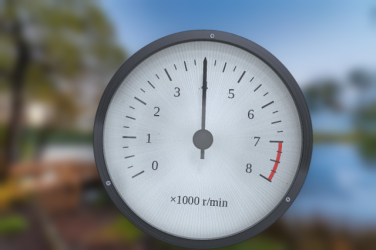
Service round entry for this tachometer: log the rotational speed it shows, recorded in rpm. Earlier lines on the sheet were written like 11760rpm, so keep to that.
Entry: 4000rpm
